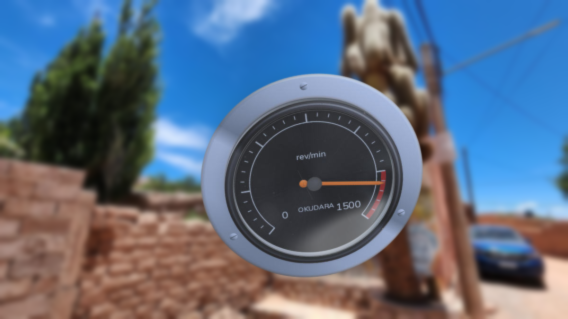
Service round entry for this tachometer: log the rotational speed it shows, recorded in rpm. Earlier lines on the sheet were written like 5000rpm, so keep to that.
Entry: 1300rpm
